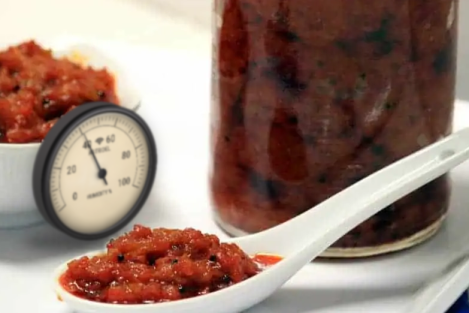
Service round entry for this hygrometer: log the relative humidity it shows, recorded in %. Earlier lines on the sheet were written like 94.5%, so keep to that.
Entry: 40%
